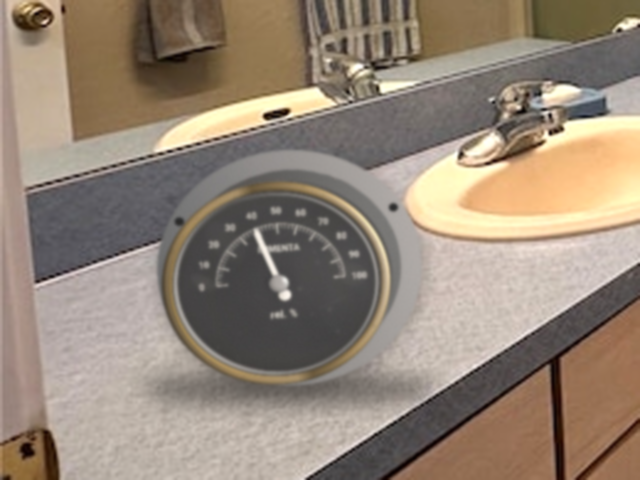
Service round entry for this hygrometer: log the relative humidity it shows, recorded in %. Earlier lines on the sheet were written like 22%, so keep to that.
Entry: 40%
